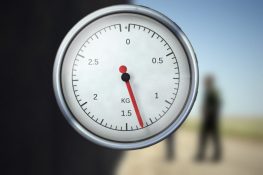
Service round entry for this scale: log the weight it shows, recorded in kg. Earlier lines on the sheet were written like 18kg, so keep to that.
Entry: 1.35kg
